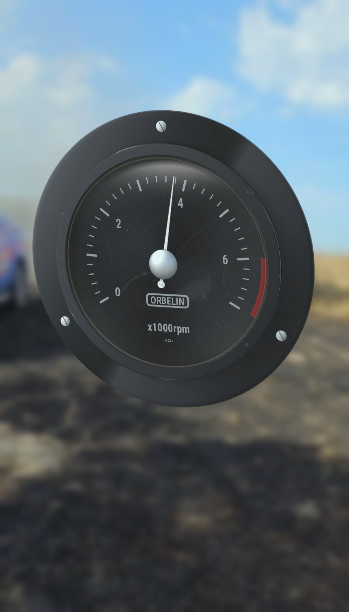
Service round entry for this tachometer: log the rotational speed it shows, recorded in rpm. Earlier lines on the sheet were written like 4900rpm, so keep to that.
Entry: 3800rpm
